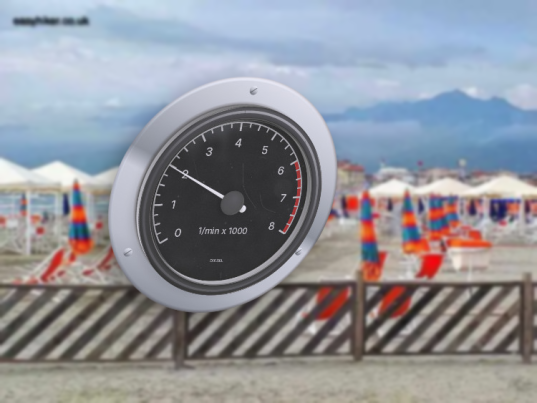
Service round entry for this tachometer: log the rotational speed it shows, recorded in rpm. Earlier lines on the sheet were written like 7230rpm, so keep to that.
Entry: 2000rpm
